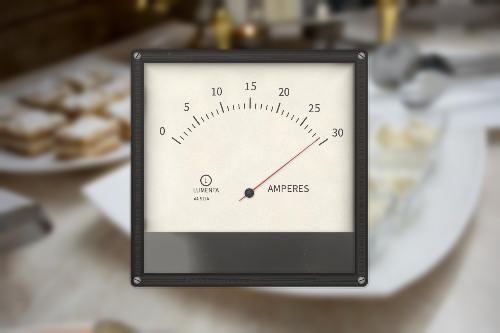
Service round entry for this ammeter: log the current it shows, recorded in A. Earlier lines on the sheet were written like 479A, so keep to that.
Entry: 29A
